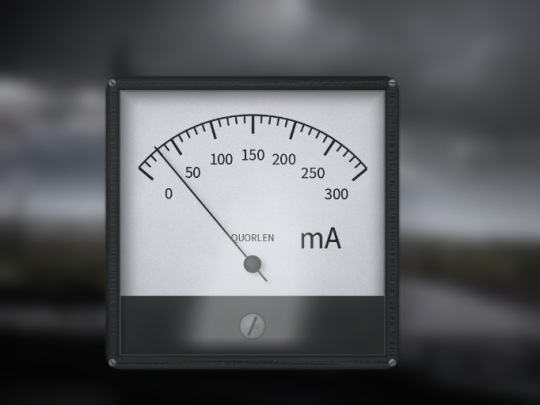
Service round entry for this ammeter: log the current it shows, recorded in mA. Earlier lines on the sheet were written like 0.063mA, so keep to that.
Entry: 30mA
